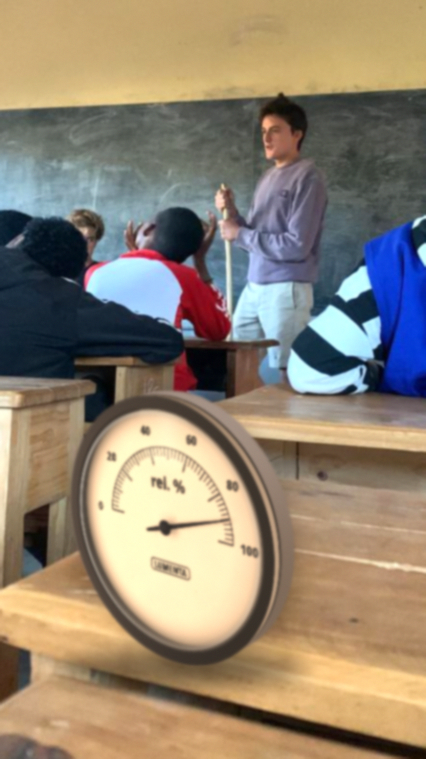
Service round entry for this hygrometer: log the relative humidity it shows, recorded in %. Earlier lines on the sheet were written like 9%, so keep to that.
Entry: 90%
